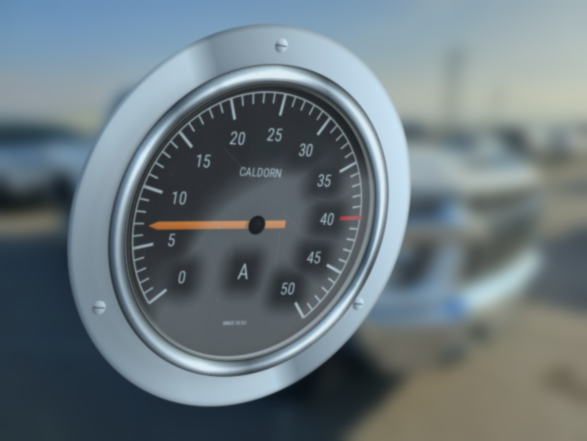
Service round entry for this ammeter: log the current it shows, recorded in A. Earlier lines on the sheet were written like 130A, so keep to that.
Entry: 7A
